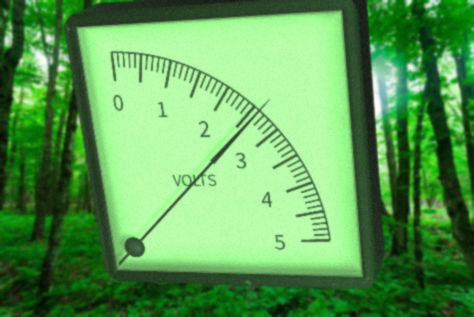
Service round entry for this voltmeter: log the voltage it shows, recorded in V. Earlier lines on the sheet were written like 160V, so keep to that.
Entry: 2.6V
